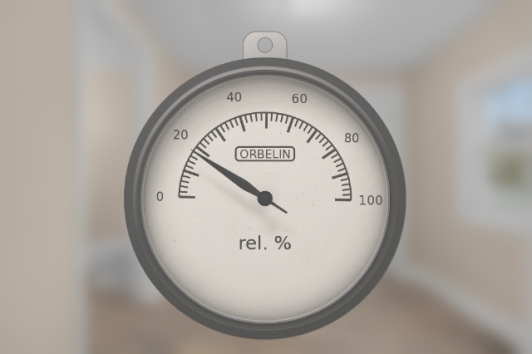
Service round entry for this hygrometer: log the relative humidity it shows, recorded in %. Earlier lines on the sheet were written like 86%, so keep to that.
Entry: 18%
